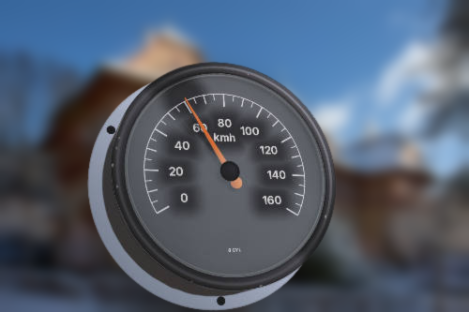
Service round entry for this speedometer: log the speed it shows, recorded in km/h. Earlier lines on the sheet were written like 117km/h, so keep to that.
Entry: 60km/h
